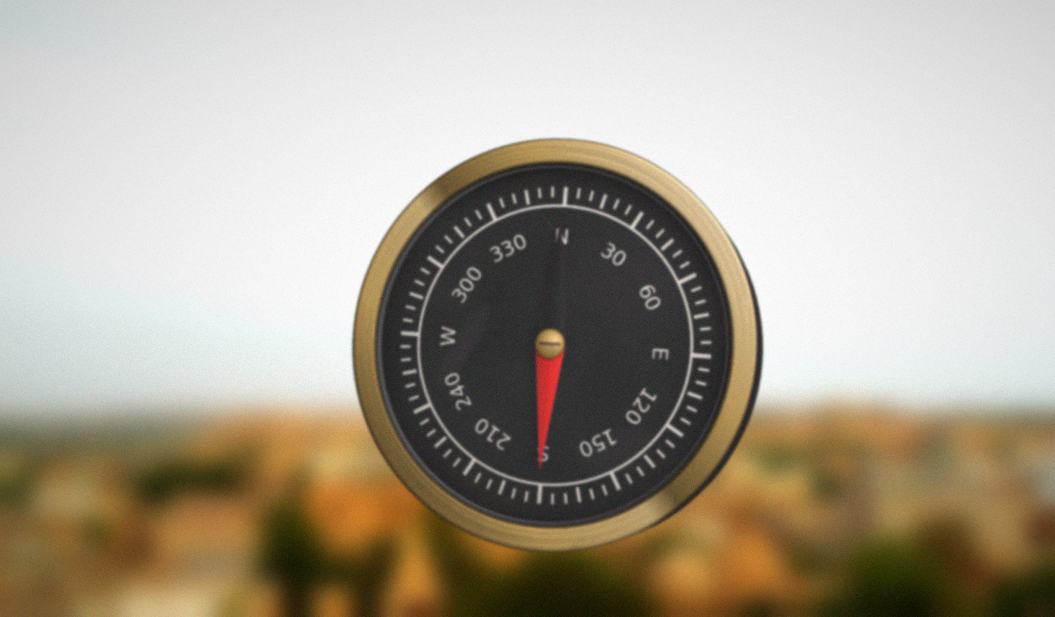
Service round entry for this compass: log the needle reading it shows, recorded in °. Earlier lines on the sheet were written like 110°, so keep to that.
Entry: 180°
